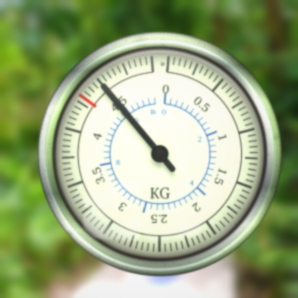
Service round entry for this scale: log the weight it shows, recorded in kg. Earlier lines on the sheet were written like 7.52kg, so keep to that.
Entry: 4.5kg
